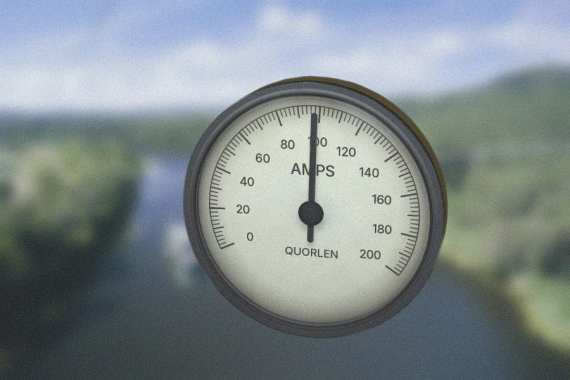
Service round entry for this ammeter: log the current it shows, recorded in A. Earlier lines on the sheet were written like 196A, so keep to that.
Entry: 98A
